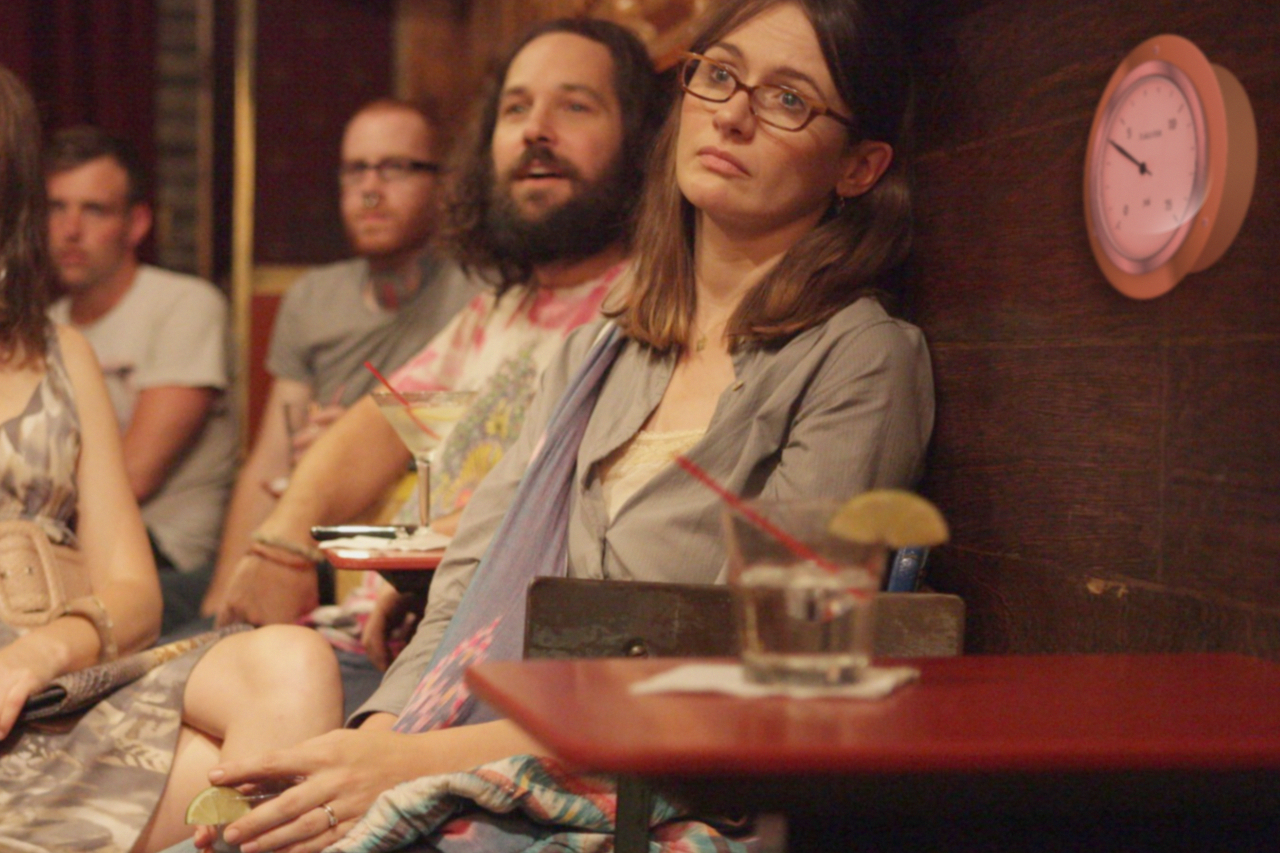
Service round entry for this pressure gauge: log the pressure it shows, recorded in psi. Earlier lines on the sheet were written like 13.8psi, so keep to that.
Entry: 4psi
